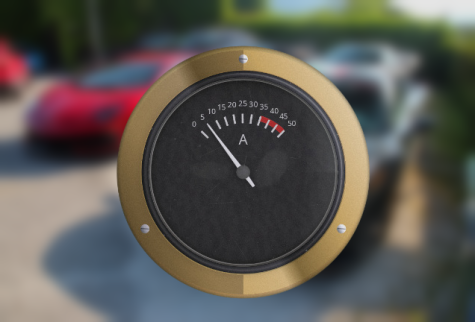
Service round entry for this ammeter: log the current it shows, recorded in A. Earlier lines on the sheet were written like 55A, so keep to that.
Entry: 5A
